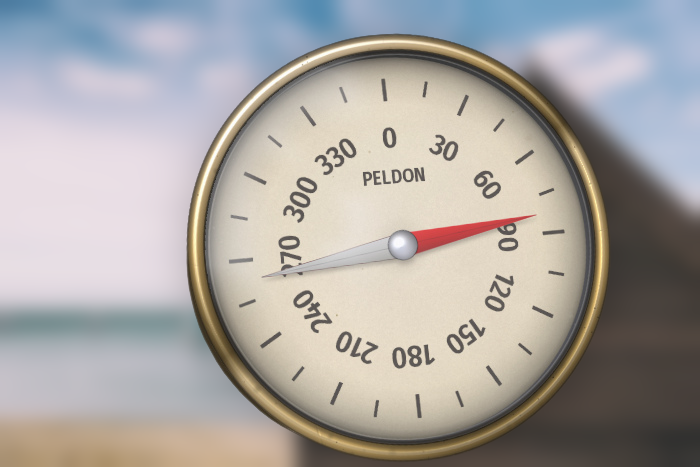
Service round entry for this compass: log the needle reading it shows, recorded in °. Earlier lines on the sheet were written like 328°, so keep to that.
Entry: 82.5°
